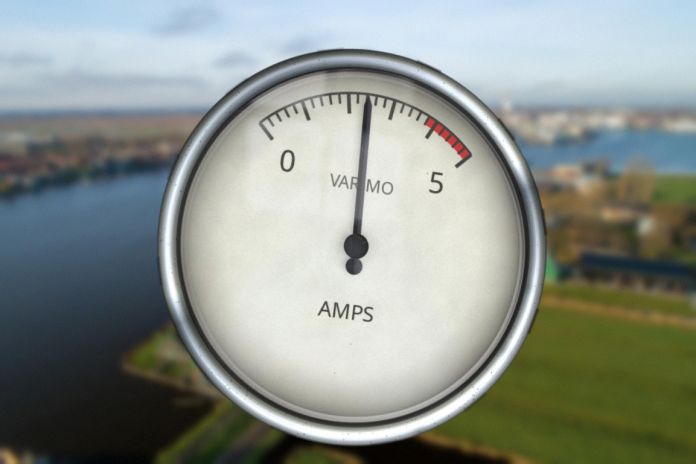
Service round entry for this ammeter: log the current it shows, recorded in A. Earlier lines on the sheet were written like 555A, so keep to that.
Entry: 2.4A
